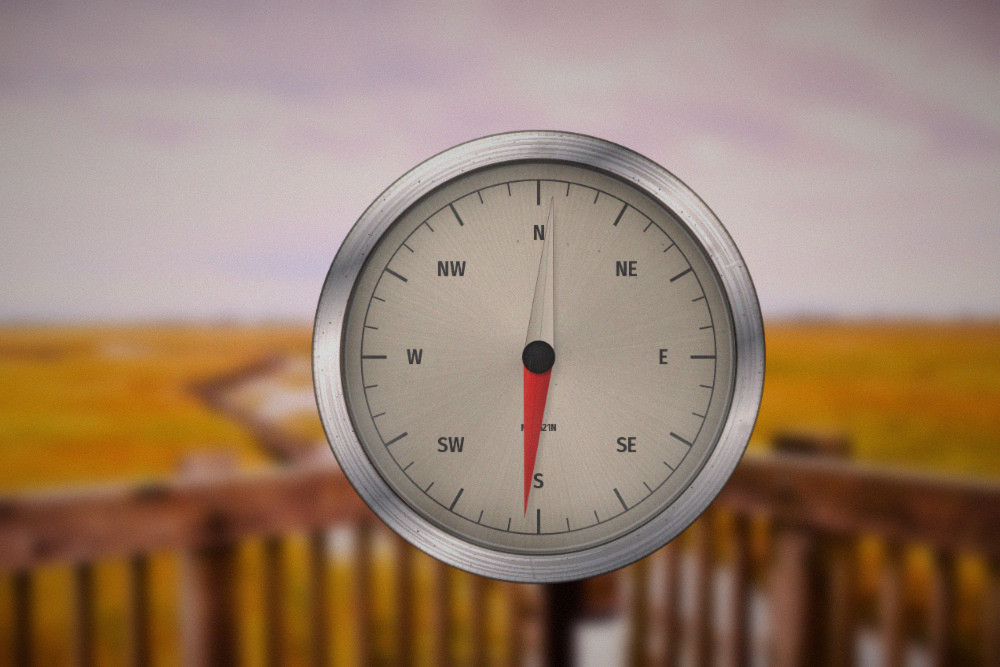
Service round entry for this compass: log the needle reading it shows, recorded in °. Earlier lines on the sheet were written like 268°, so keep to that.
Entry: 185°
